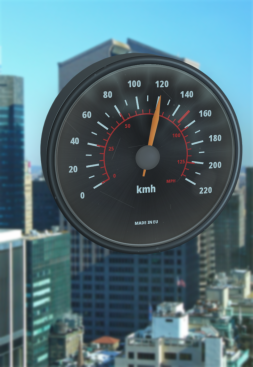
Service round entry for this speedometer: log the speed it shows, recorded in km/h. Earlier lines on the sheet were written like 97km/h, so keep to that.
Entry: 120km/h
